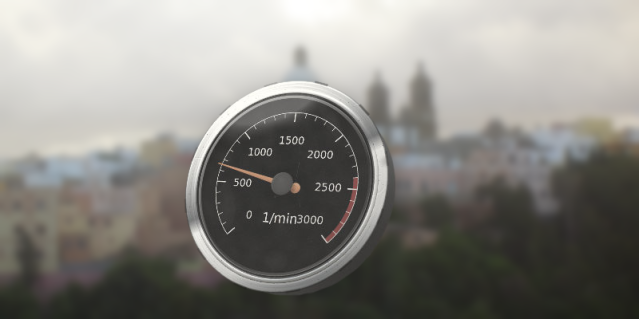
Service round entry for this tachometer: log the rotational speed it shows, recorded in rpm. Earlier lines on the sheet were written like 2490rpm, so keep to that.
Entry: 650rpm
